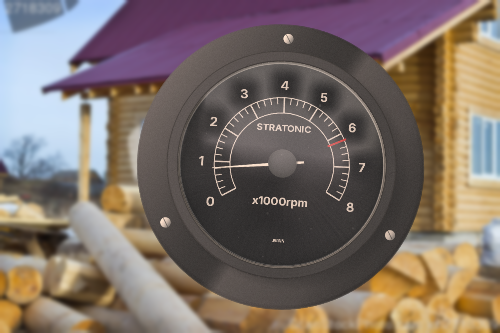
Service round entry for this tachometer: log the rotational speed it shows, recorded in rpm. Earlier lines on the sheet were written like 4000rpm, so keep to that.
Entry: 800rpm
